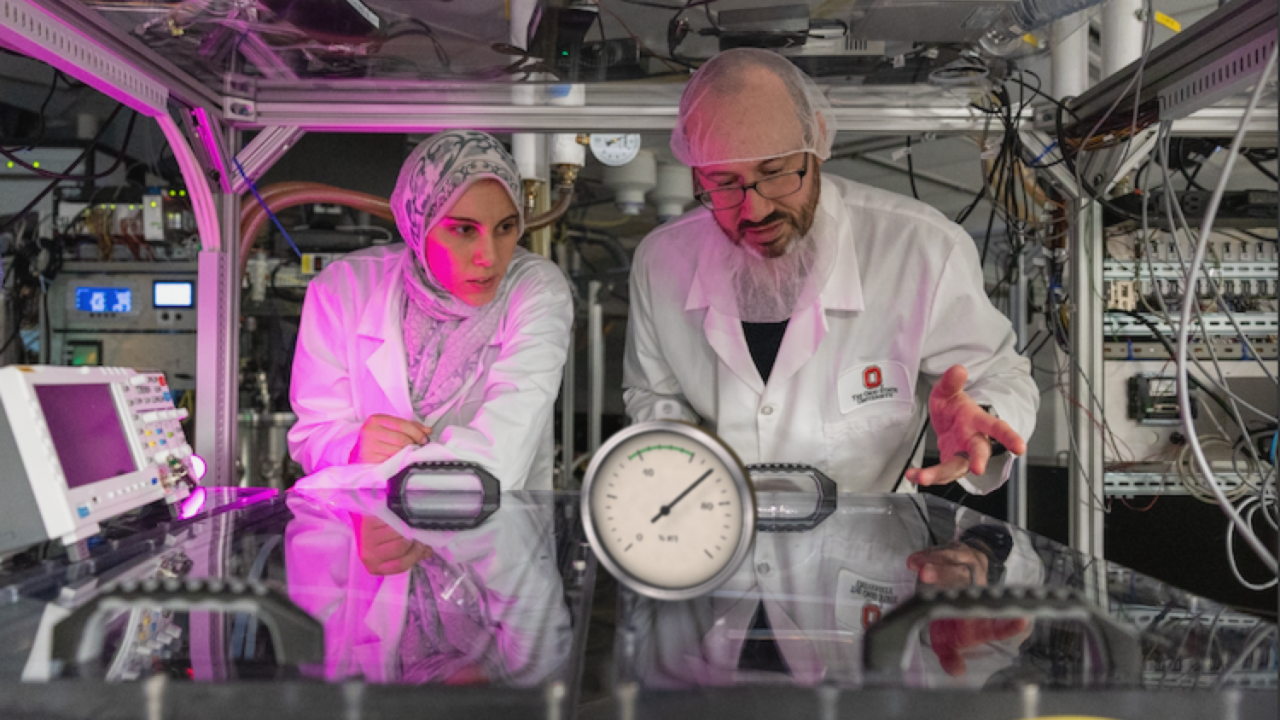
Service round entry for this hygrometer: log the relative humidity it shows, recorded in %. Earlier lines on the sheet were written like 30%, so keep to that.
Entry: 68%
